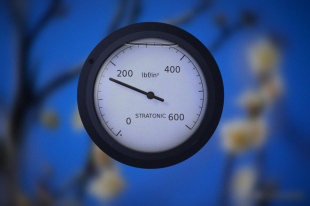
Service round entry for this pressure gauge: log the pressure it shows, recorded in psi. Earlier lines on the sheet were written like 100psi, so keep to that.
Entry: 160psi
